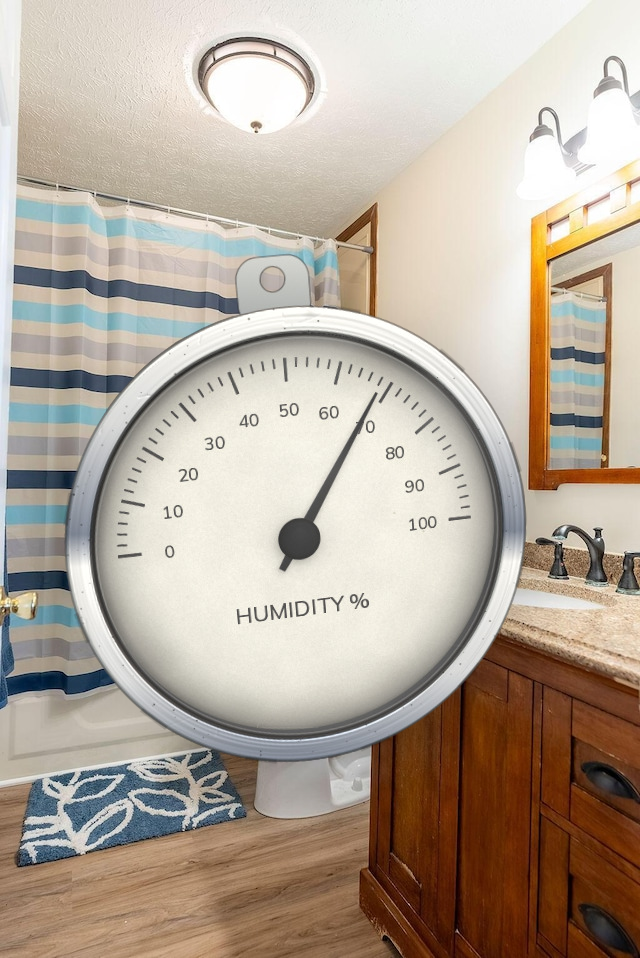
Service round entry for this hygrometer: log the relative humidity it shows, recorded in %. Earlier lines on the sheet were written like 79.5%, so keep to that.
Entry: 68%
